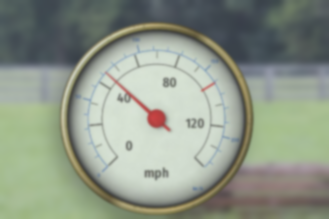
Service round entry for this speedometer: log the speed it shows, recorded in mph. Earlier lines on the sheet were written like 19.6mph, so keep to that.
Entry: 45mph
